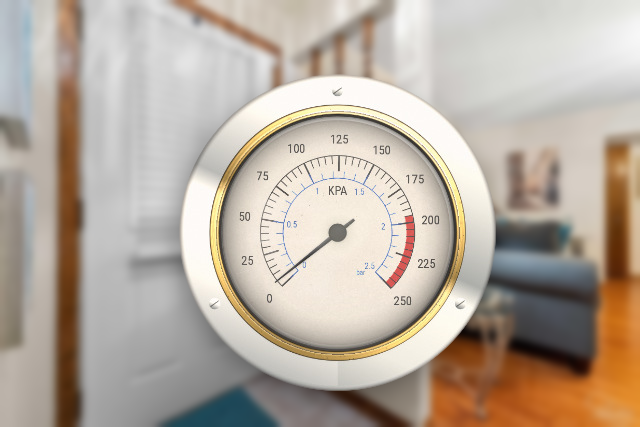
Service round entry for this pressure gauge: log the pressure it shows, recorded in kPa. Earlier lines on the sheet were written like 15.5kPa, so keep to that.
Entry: 5kPa
